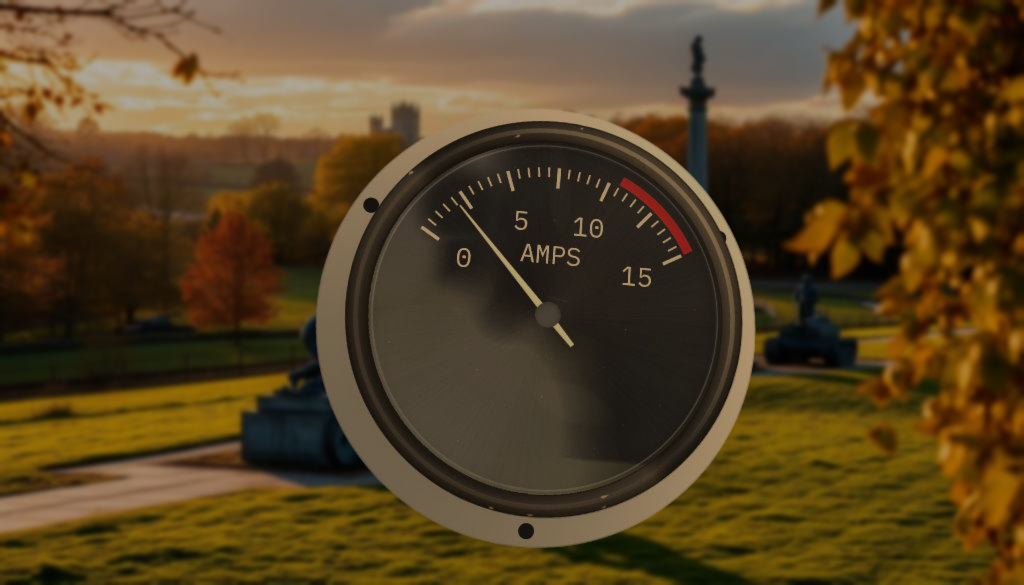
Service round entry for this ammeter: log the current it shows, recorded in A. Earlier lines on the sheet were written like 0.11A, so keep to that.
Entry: 2A
